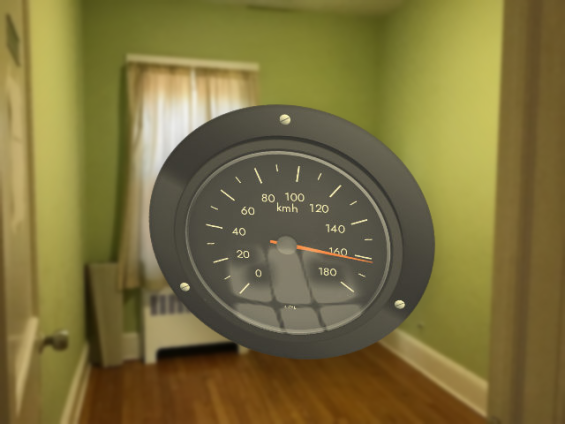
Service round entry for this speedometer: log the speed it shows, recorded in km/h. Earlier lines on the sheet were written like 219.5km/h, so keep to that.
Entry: 160km/h
